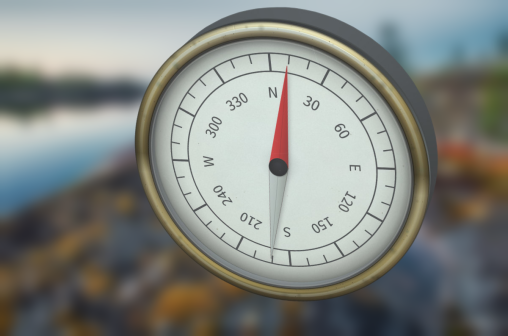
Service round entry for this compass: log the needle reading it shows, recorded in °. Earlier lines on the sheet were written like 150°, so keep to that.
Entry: 10°
